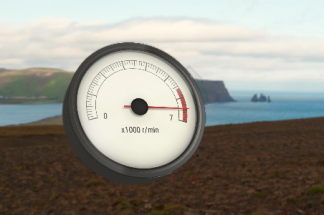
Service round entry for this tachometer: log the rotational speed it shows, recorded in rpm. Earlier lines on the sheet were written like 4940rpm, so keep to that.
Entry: 6500rpm
